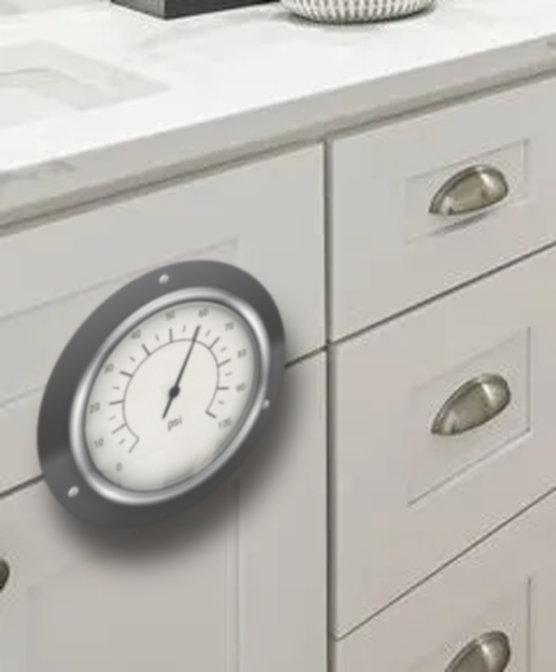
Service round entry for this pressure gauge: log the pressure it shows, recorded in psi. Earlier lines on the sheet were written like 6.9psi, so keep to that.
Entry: 60psi
